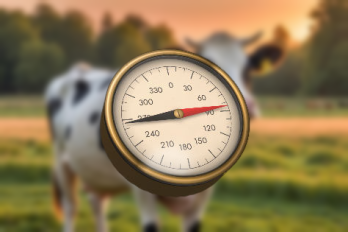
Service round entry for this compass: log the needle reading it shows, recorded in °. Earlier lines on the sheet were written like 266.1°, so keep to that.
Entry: 85°
